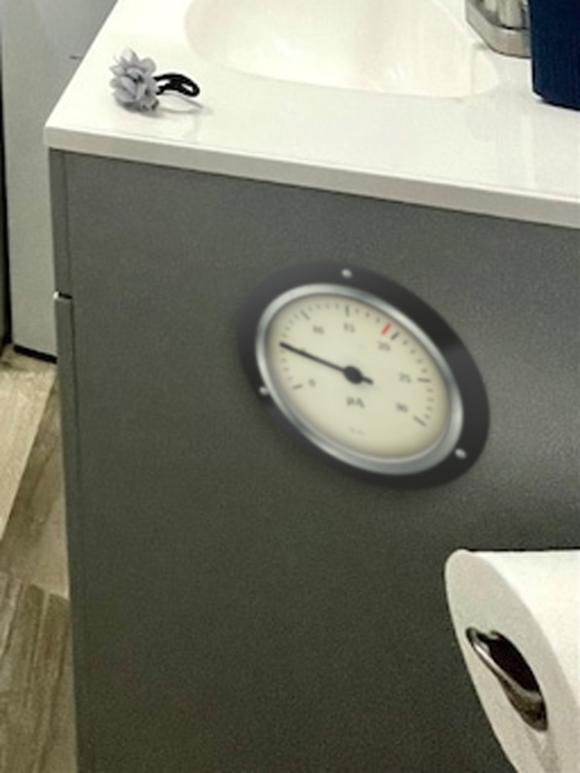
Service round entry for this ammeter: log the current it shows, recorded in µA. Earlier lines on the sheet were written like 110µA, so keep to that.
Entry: 5µA
